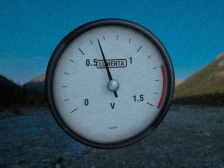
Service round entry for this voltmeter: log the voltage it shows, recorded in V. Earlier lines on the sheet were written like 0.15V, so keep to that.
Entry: 0.65V
